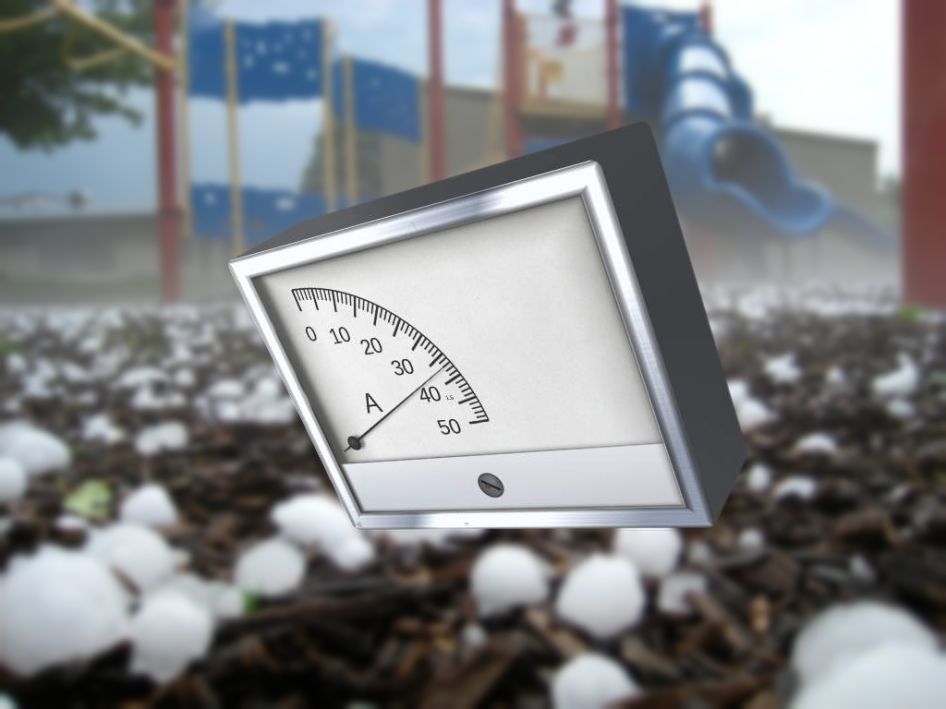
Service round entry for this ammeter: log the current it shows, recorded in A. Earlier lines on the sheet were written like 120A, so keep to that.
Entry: 37A
